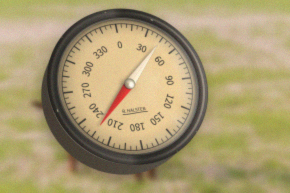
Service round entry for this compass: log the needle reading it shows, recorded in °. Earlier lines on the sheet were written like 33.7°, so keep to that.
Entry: 225°
